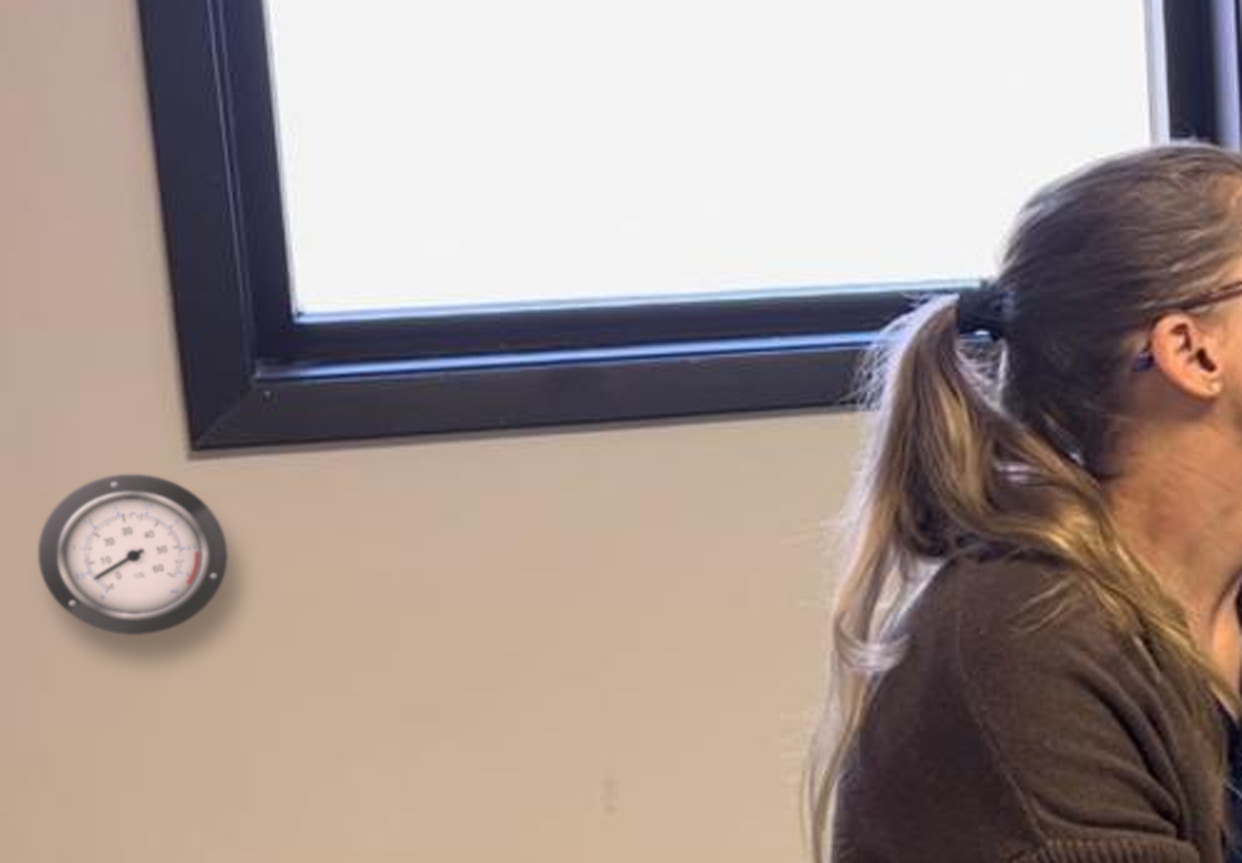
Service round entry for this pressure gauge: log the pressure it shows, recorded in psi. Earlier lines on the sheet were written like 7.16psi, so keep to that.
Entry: 5psi
